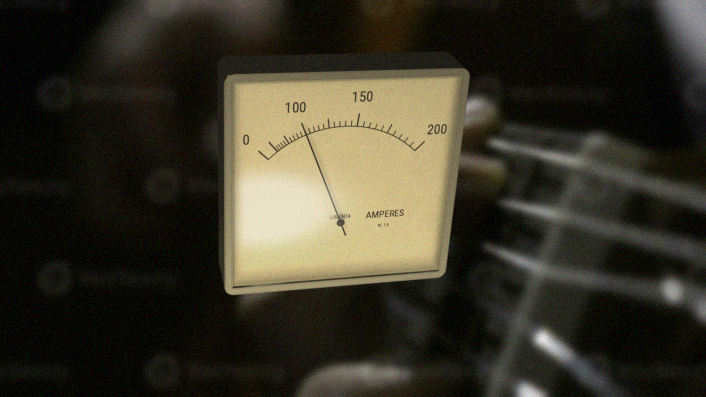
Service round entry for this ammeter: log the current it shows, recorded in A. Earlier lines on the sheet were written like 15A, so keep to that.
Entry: 100A
